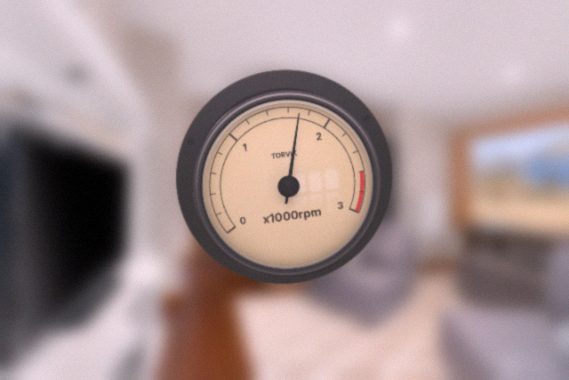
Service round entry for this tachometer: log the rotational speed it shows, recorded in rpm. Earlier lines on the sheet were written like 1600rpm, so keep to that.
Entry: 1700rpm
